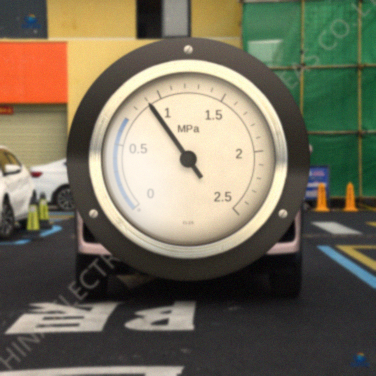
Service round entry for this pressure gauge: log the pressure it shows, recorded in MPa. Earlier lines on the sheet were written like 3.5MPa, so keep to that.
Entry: 0.9MPa
